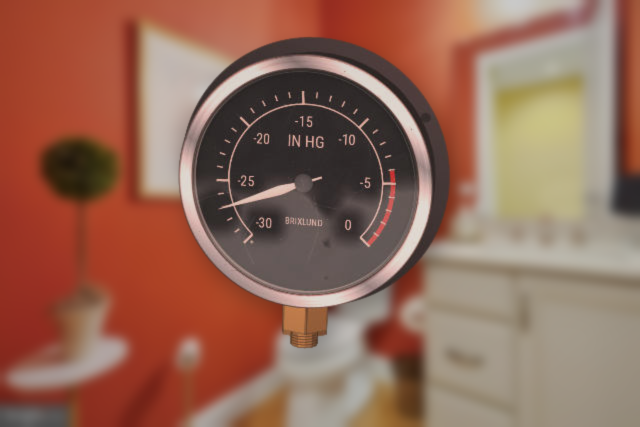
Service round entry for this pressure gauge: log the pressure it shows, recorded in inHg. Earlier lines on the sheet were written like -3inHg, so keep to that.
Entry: -27inHg
